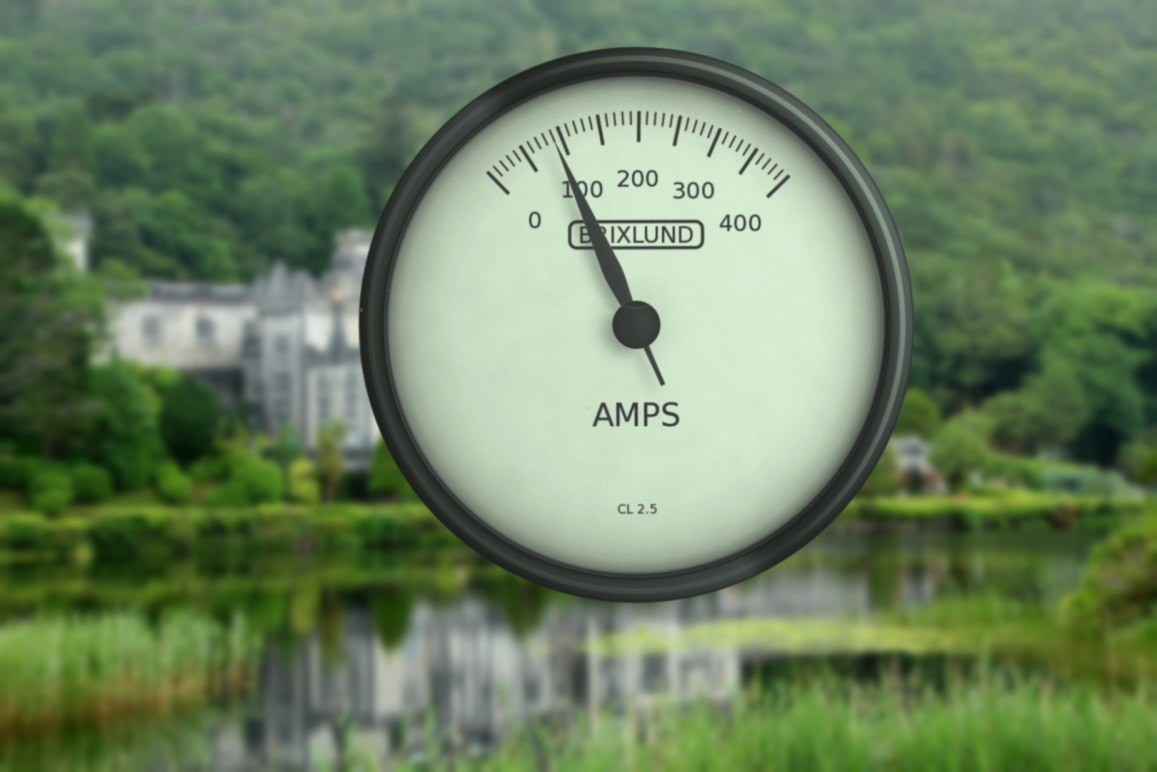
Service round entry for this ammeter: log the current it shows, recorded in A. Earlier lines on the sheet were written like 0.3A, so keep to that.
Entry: 90A
